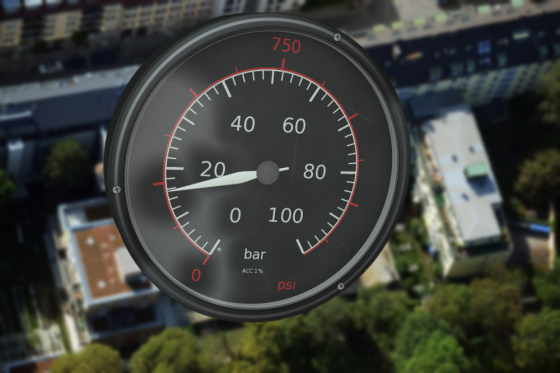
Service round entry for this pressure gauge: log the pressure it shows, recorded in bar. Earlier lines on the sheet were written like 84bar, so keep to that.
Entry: 16bar
